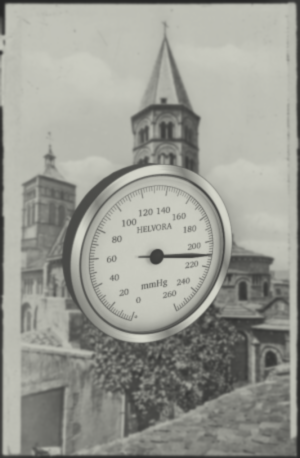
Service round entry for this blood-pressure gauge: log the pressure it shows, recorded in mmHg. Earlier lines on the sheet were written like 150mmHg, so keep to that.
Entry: 210mmHg
